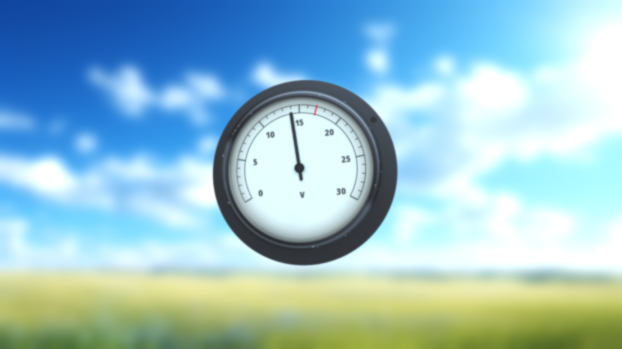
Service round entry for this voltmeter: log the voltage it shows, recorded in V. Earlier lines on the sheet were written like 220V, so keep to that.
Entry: 14V
